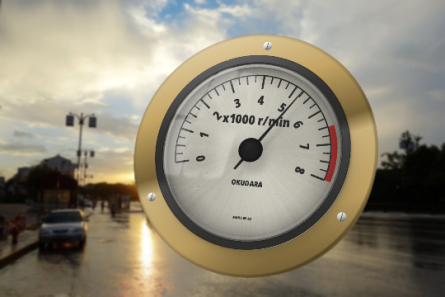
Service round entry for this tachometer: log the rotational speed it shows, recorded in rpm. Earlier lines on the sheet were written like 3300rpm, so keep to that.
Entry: 5250rpm
